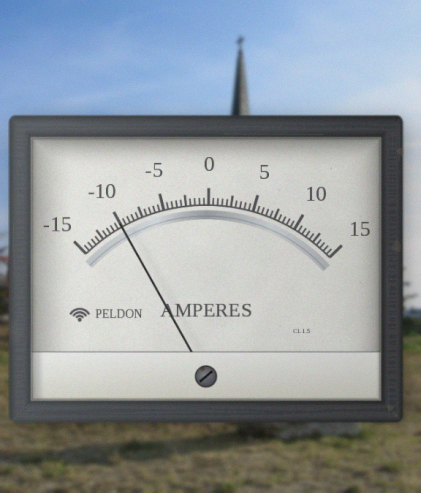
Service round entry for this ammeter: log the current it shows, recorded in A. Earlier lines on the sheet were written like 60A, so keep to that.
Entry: -10A
